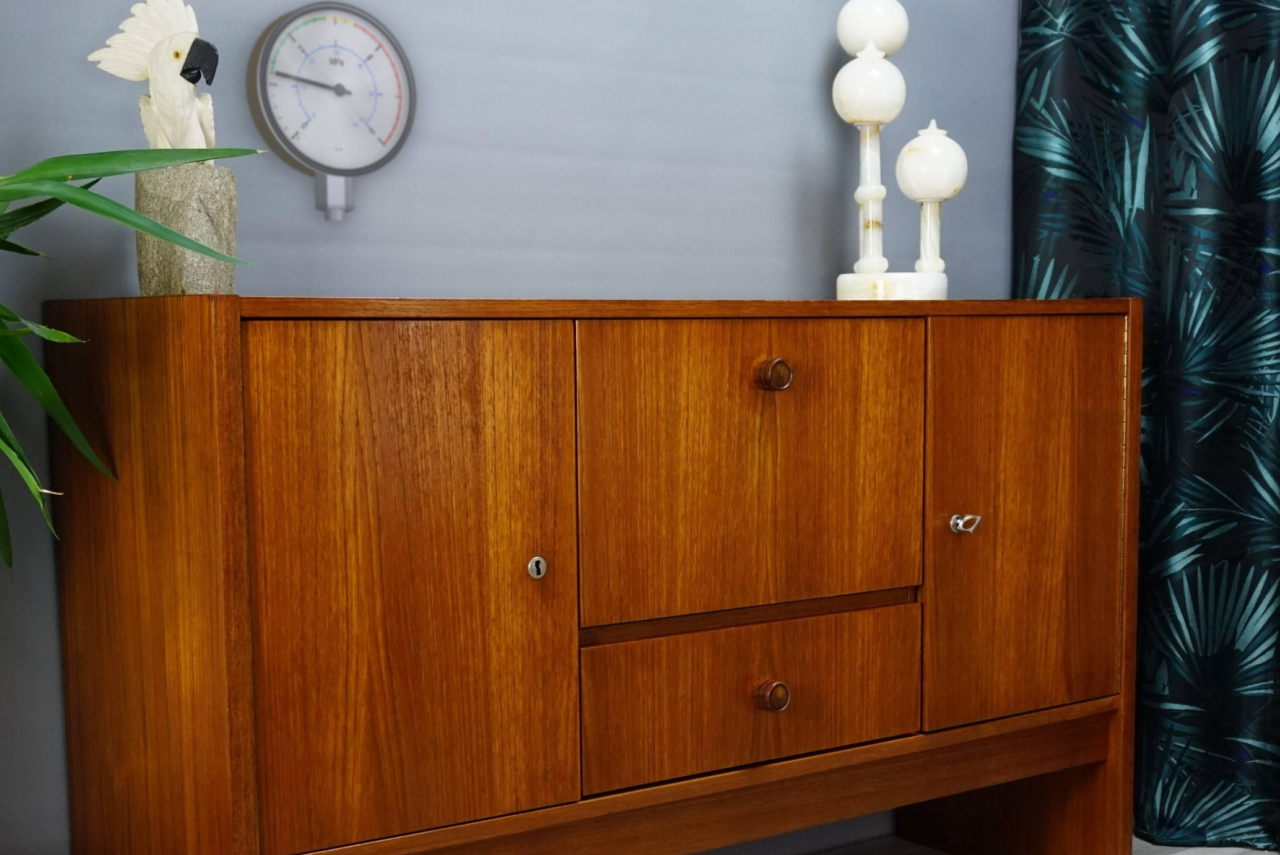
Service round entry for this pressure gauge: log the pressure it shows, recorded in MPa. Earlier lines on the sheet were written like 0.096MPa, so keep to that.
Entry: 1.2MPa
